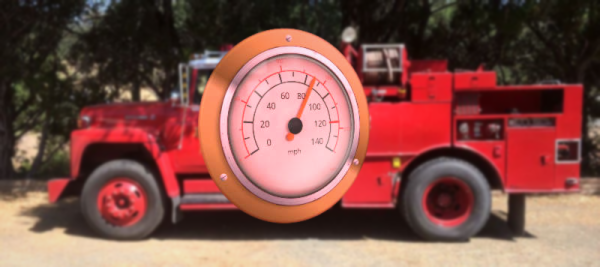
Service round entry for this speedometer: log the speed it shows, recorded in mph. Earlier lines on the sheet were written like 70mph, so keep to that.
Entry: 85mph
